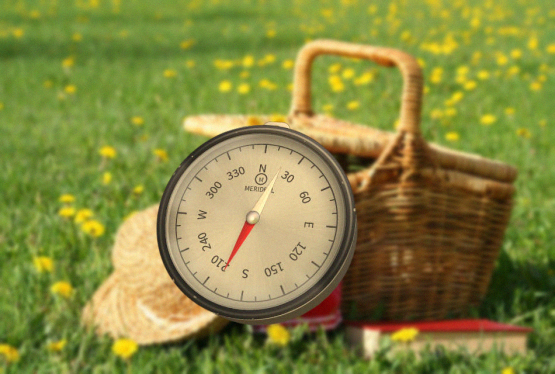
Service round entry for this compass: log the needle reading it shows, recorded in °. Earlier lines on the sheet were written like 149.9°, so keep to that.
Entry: 200°
